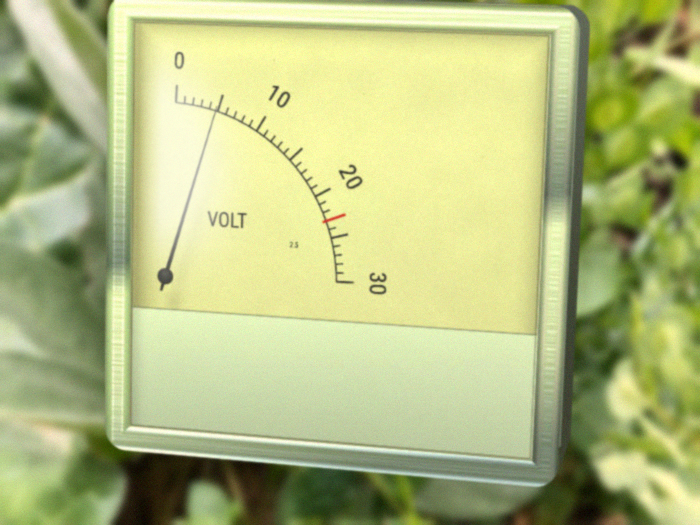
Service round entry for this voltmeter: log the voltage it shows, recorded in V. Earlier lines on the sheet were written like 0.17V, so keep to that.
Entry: 5V
